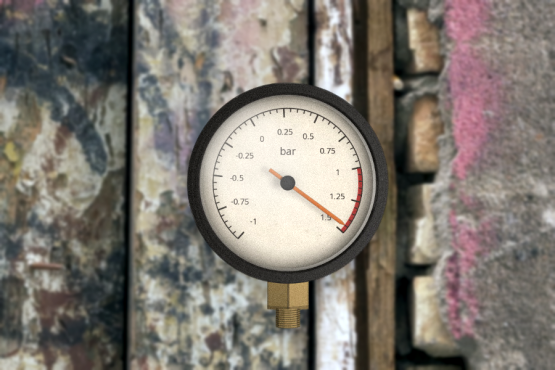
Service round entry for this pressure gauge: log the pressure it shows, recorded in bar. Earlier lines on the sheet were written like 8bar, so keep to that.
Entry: 1.45bar
